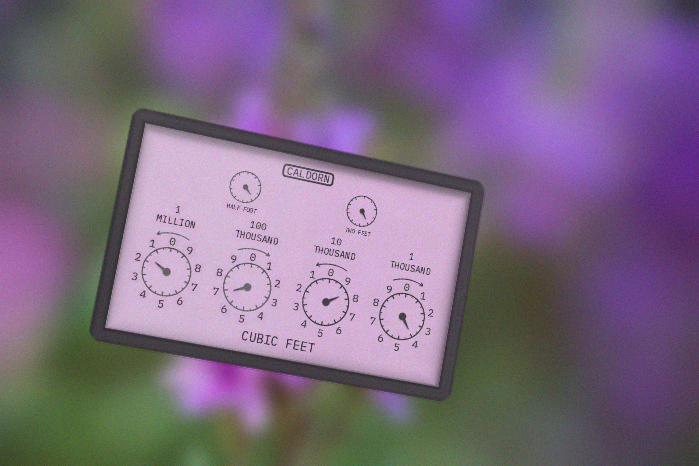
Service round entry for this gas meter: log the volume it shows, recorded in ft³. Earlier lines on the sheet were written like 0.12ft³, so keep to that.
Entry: 168400ft³
